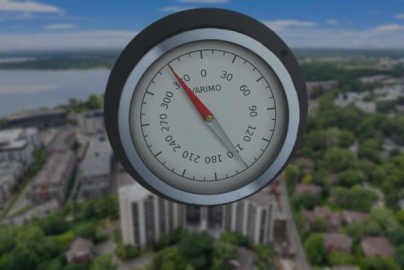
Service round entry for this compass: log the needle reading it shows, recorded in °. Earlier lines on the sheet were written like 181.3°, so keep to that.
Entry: 330°
